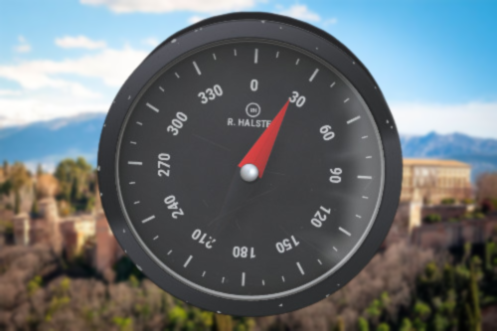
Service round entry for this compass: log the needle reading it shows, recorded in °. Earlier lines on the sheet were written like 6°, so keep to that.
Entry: 25°
